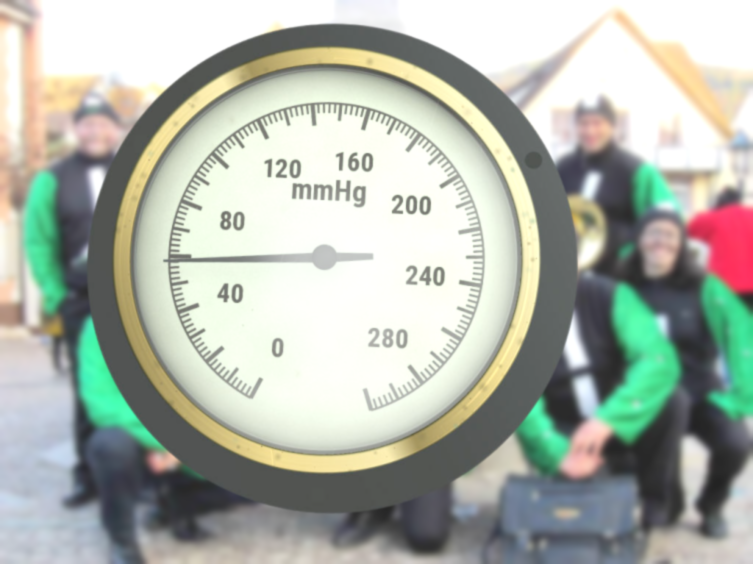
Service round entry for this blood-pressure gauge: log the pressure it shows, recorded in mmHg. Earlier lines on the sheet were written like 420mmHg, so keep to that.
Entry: 58mmHg
